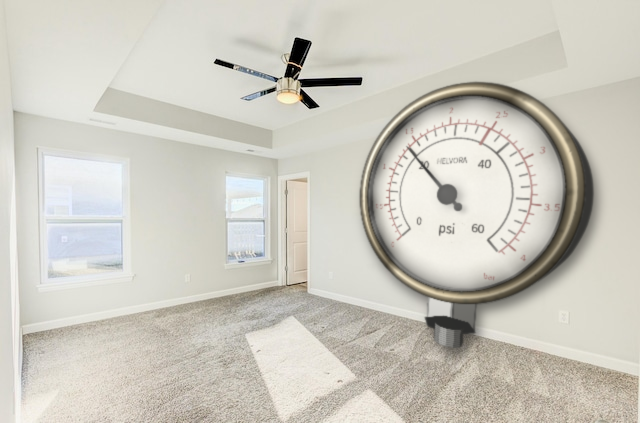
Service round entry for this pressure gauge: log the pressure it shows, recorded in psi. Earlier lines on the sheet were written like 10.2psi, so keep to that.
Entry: 20psi
